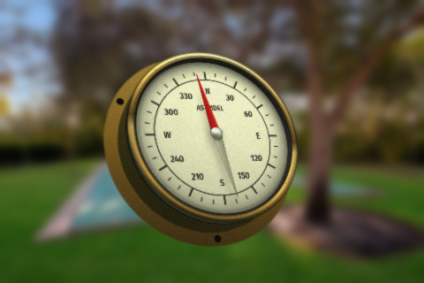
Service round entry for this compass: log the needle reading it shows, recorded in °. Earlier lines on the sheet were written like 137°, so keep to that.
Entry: 350°
